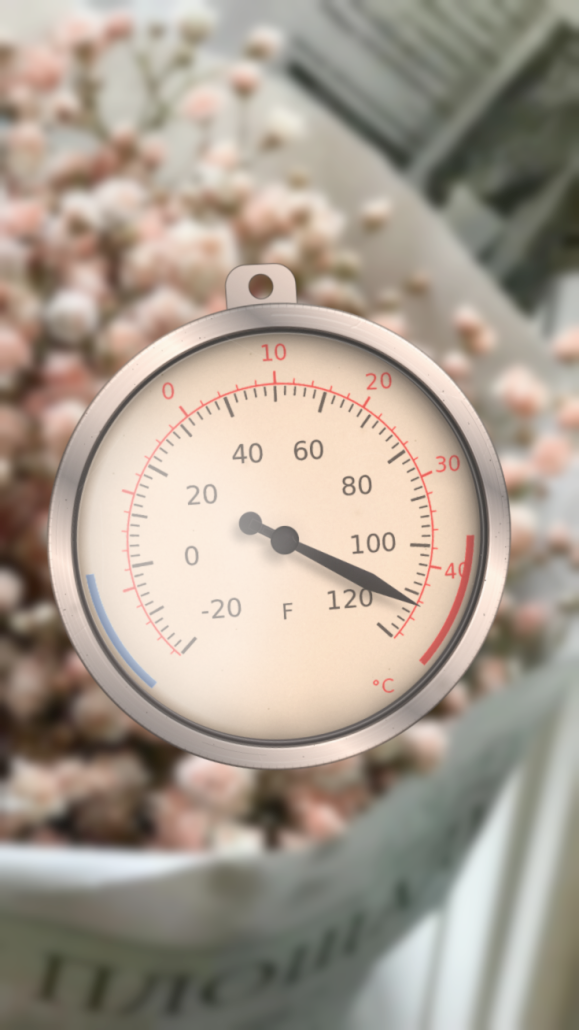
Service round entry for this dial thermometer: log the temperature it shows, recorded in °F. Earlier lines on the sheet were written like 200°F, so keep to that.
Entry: 112°F
